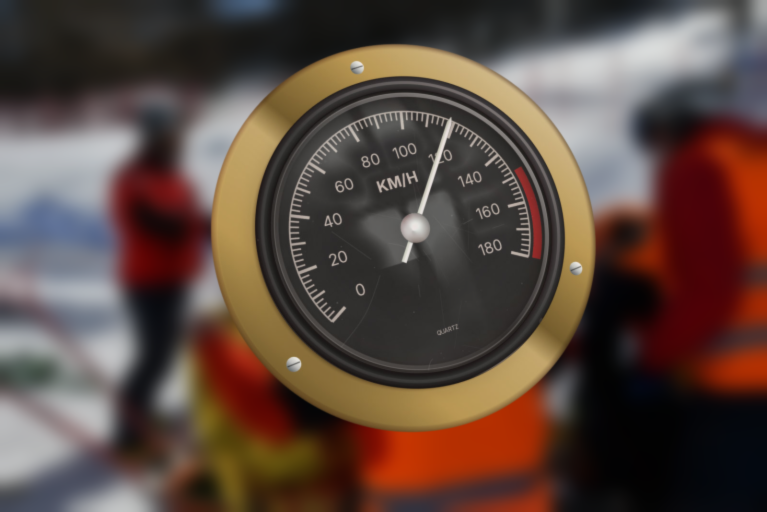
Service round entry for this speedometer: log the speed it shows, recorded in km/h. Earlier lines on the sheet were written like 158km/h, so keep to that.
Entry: 118km/h
